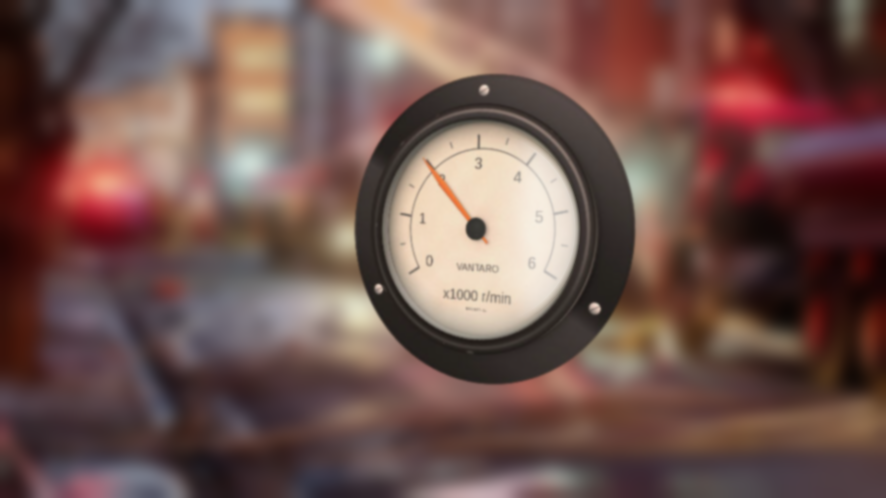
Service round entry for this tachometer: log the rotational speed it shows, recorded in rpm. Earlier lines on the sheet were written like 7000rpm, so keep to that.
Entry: 2000rpm
